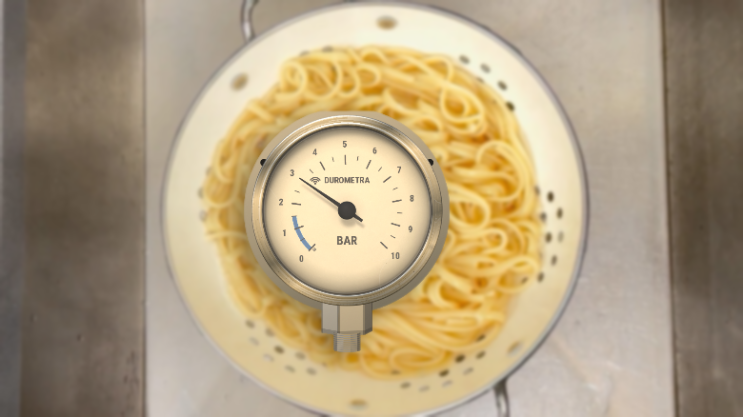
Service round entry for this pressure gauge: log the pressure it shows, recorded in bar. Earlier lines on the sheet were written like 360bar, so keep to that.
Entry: 3bar
